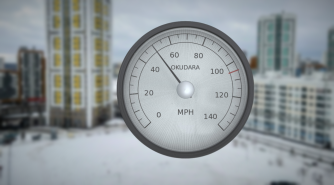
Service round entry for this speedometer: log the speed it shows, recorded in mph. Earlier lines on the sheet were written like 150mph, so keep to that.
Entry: 50mph
